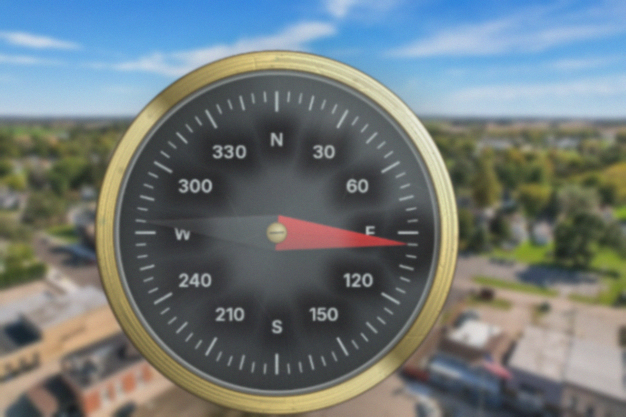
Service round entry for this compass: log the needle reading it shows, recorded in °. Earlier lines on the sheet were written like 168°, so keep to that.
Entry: 95°
